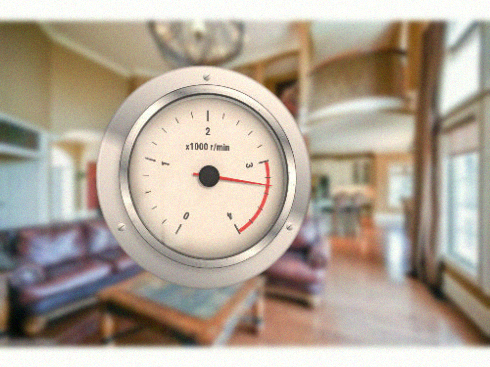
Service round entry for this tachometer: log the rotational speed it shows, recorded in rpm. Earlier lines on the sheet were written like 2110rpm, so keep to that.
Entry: 3300rpm
